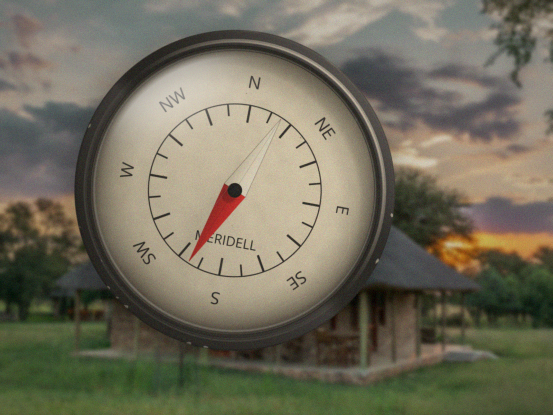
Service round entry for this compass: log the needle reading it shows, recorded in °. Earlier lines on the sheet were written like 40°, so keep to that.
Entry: 202.5°
